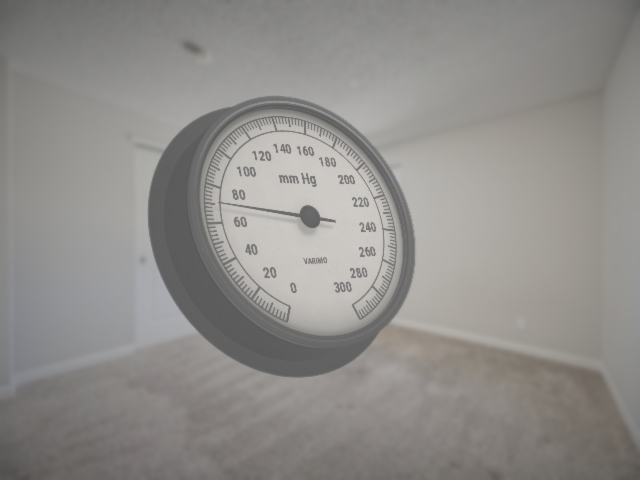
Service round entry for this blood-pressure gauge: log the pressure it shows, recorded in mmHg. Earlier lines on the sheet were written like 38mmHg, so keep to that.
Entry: 70mmHg
